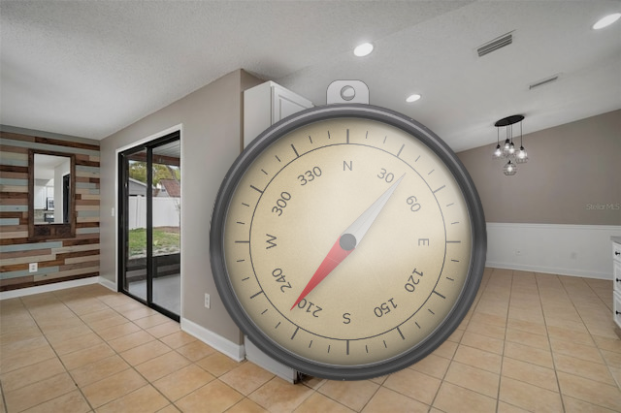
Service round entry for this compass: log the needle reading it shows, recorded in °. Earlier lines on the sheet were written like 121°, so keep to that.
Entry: 220°
